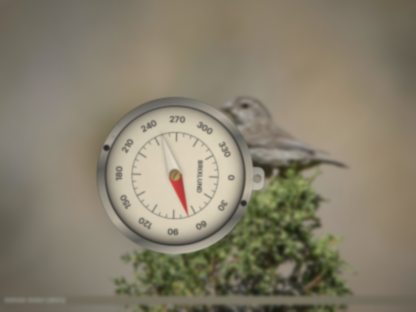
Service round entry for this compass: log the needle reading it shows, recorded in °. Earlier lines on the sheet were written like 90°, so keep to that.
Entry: 70°
